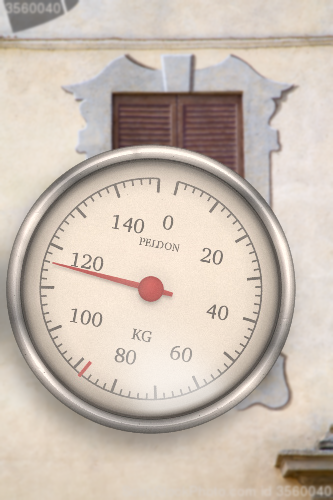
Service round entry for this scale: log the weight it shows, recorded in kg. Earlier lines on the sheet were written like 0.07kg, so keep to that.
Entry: 116kg
